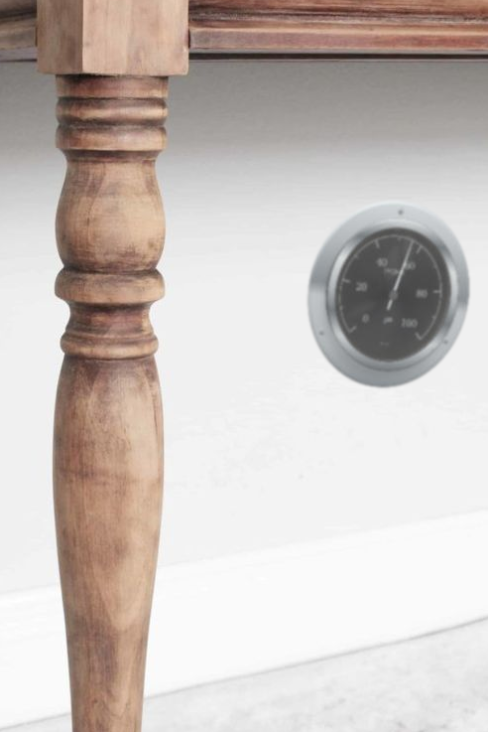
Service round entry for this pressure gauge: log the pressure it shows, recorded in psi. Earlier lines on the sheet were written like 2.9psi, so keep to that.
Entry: 55psi
